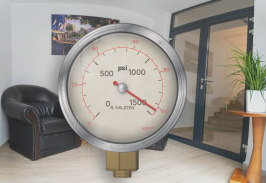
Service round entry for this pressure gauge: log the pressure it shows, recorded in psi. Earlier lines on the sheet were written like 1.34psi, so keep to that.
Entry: 1450psi
